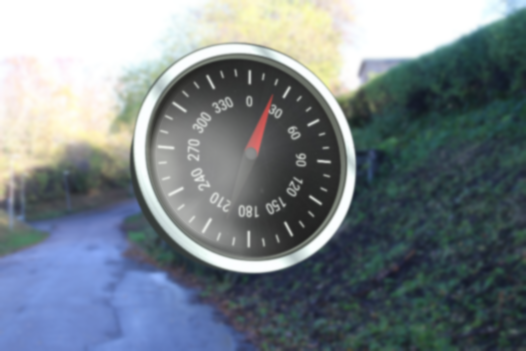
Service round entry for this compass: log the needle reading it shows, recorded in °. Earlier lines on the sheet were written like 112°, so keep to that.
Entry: 20°
